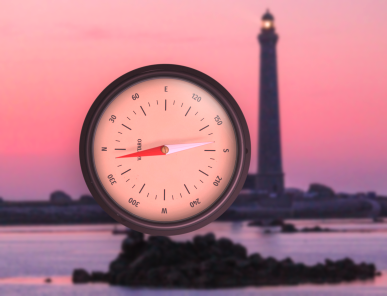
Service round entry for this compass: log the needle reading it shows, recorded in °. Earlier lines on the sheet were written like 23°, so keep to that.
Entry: 350°
